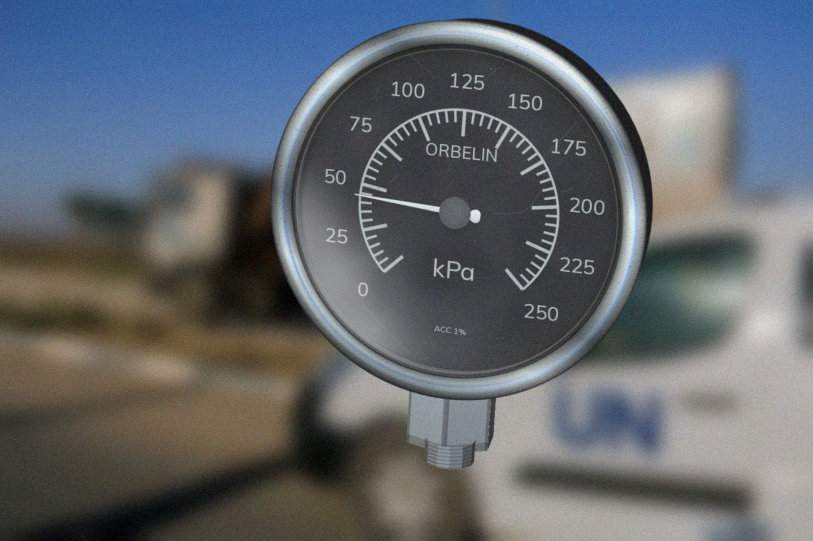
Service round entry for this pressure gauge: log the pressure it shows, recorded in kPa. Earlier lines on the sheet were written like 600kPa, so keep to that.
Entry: 45kPa
